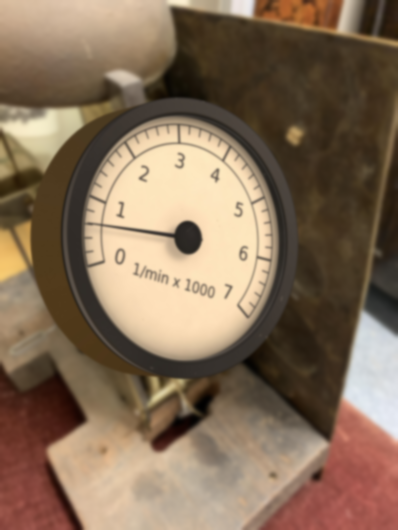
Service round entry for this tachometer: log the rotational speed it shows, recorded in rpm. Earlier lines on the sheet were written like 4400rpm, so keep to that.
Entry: 600rpm
